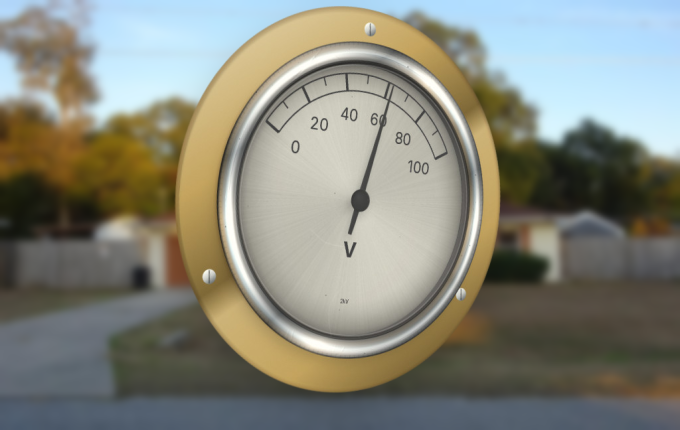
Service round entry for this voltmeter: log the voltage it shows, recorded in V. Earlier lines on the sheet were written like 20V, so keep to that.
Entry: 60V
